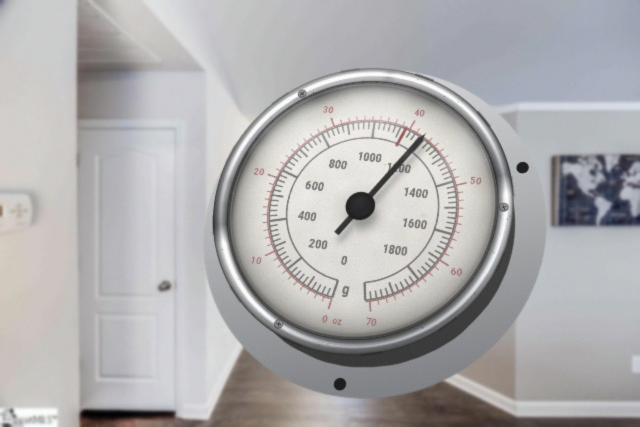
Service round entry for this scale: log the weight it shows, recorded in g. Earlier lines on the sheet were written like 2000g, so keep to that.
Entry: 1200g
